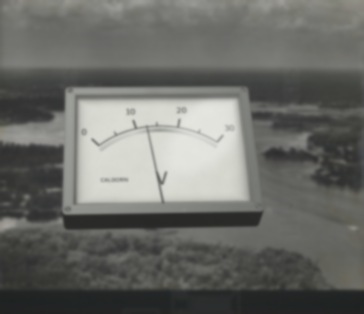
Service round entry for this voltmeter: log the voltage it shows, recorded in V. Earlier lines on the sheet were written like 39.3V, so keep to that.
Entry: 12.5V
